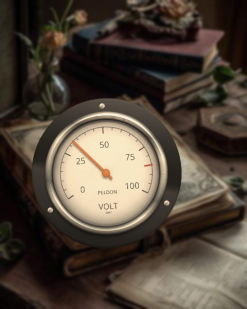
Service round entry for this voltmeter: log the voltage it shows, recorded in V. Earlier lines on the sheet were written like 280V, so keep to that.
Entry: 32.5V
